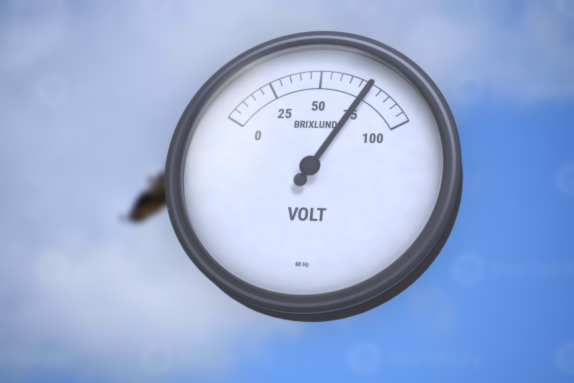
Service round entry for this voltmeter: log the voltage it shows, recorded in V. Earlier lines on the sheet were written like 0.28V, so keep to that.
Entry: 75V
